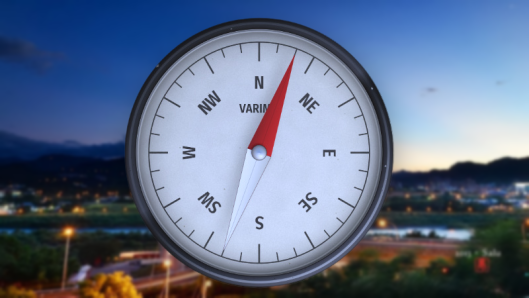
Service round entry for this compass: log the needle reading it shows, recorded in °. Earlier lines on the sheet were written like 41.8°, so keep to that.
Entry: 20°
